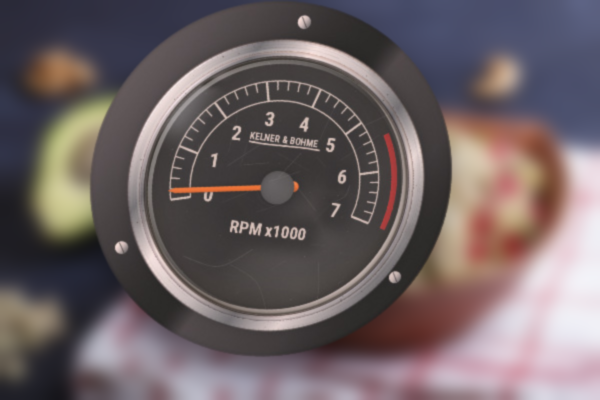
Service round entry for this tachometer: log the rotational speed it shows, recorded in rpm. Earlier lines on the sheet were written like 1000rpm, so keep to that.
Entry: 200rpm
